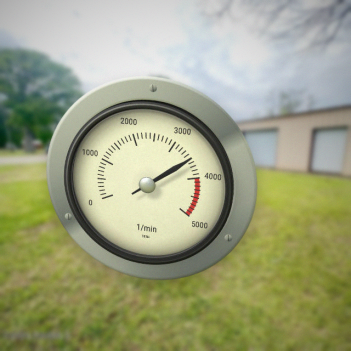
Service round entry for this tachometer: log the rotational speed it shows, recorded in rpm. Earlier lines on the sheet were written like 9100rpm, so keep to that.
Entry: 3500rpm
